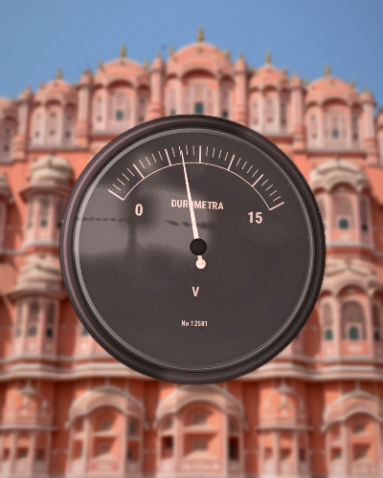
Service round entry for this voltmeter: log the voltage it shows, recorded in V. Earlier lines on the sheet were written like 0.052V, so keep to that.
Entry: 6V
